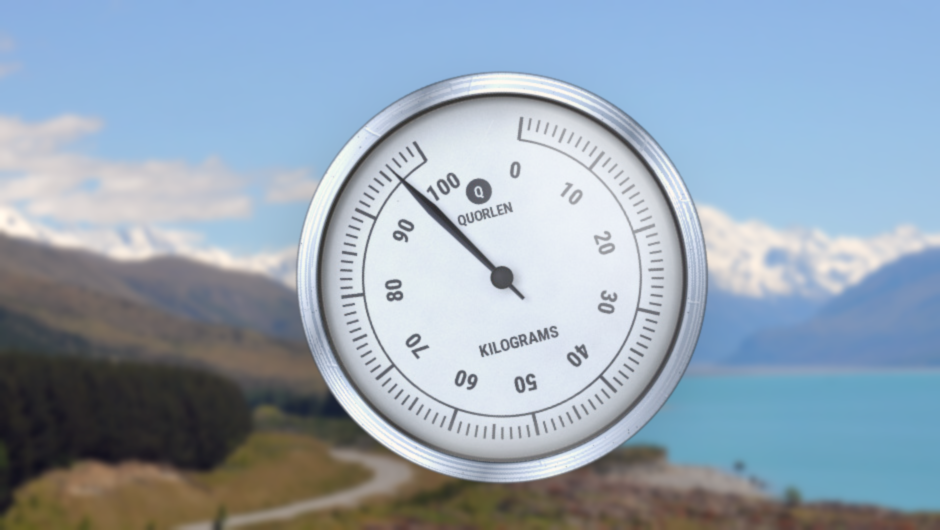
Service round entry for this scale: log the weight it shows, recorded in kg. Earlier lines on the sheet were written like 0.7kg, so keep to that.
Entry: 96kg
